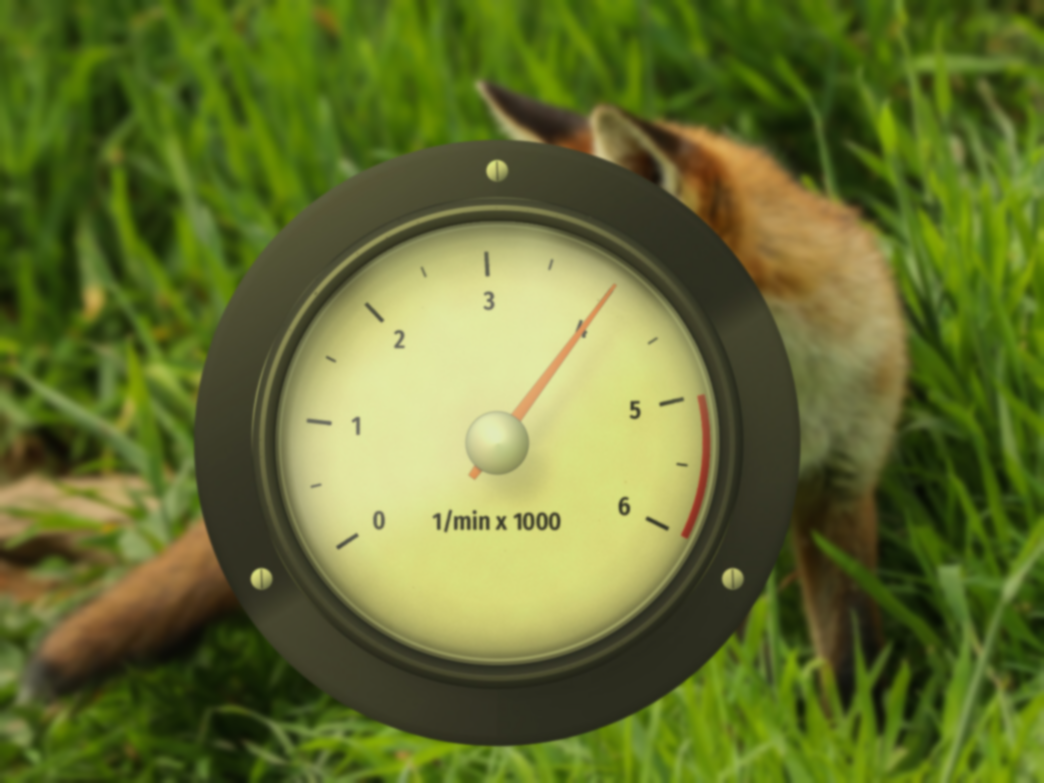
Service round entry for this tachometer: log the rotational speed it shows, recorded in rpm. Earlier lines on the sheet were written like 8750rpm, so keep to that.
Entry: 4000rpm
